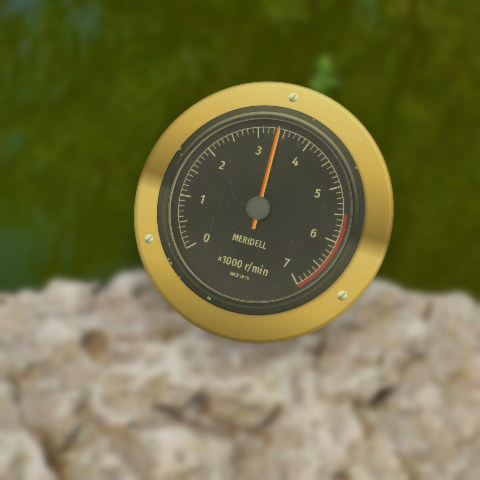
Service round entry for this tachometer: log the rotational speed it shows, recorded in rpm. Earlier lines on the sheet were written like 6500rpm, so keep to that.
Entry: 3400rpm
